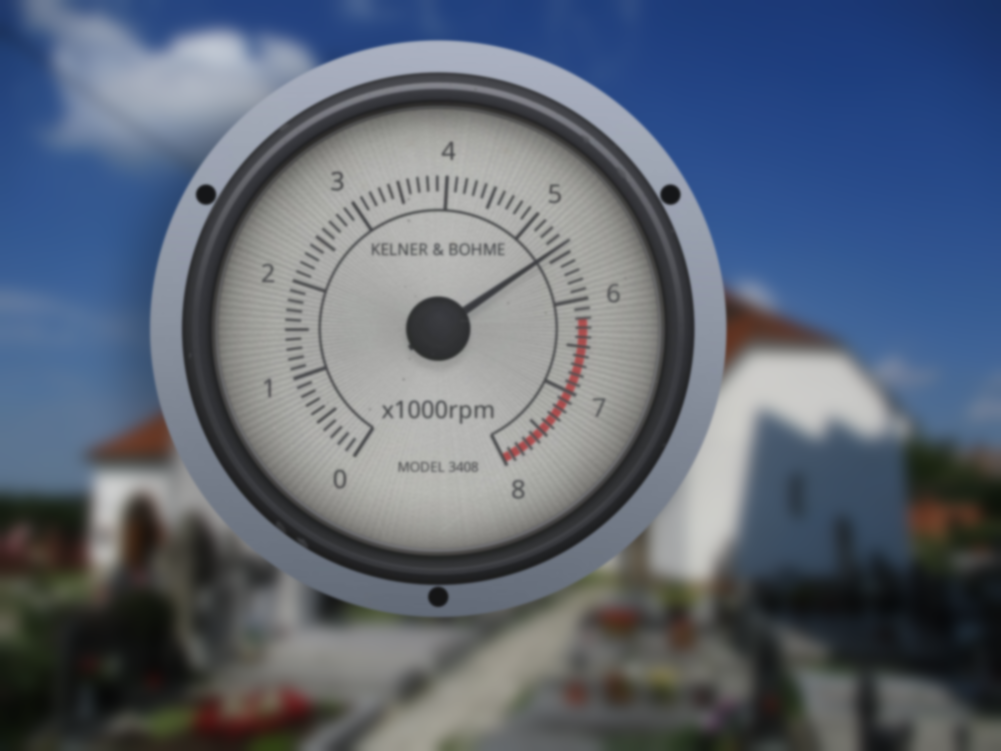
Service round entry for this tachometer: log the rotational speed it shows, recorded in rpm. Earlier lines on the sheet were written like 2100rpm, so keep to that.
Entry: 5400rpm
